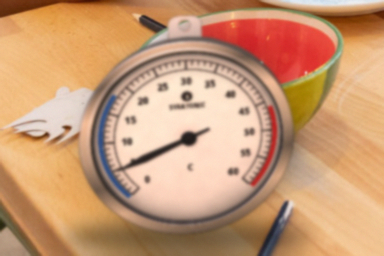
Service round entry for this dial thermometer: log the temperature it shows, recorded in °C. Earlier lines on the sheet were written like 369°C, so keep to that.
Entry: 5°C
